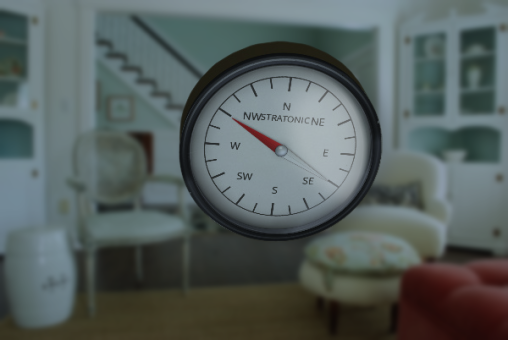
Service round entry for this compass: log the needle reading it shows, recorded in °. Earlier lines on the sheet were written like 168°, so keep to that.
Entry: 300°
